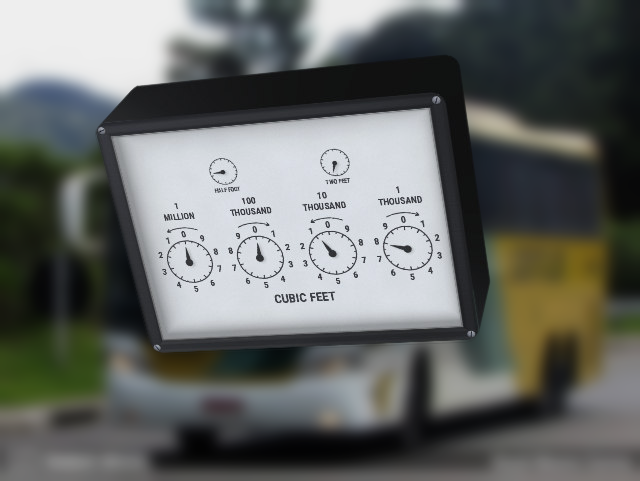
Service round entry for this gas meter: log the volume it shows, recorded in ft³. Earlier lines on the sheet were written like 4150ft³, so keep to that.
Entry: 800ft³
